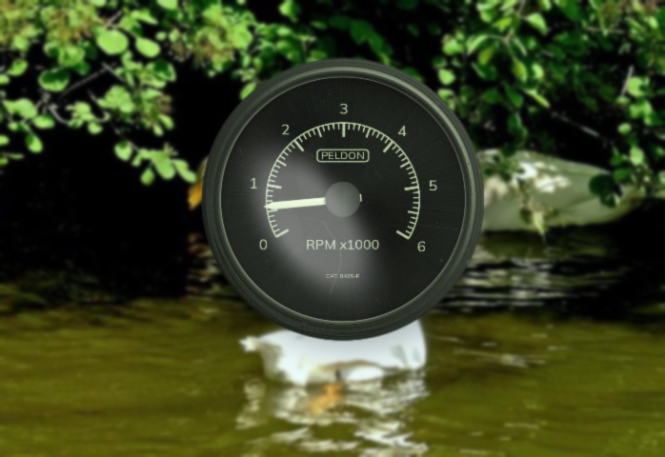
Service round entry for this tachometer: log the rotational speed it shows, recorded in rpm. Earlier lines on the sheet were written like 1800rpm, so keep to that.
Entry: 600rpm
